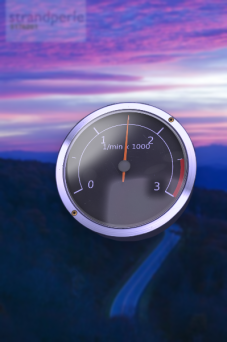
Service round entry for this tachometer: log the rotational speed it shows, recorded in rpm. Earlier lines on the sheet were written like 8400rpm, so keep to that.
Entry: 1500rpm
